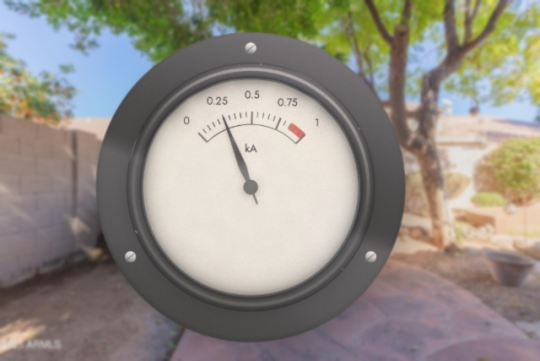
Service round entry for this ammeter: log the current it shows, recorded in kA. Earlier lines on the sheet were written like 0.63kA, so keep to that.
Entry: 0.25kA
